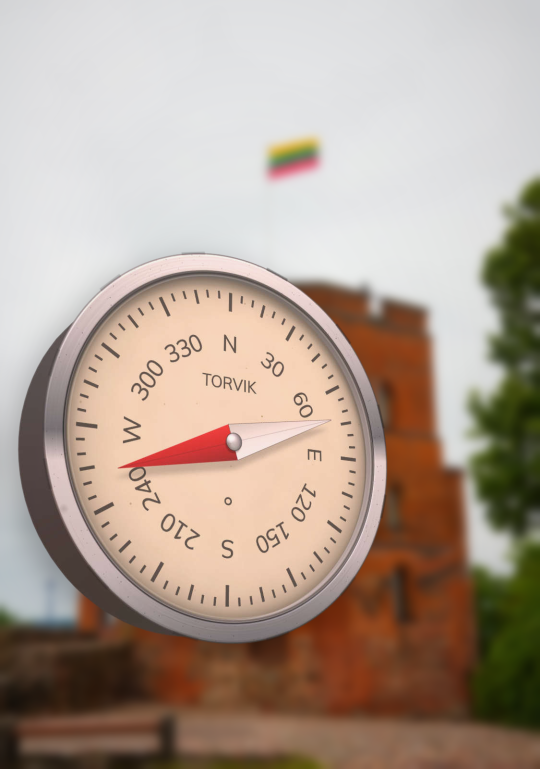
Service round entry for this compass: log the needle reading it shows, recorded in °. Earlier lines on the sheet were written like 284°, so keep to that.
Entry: 252.5°
